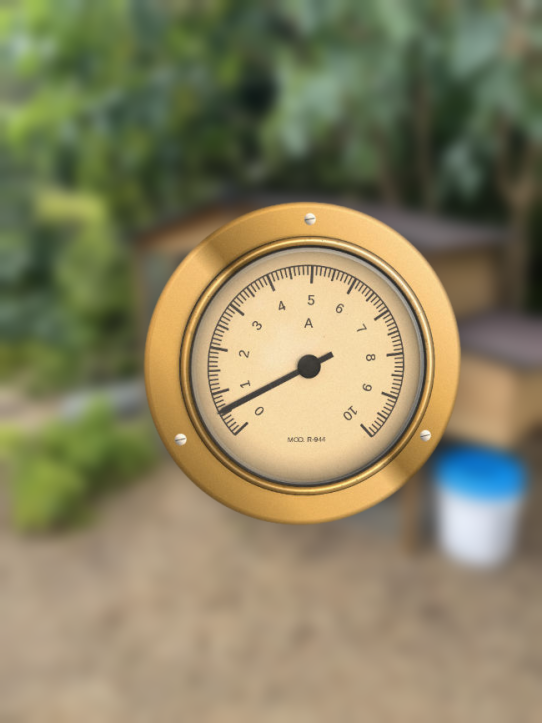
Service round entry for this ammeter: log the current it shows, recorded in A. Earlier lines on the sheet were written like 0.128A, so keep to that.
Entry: 0.6A
